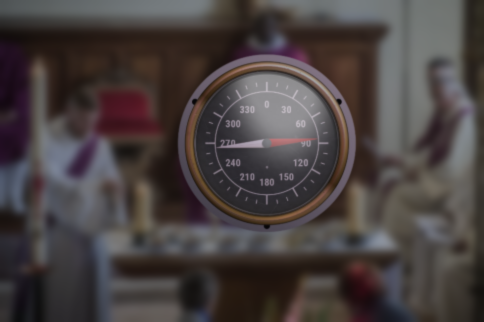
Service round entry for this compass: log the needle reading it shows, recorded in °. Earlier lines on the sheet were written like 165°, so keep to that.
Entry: 85°
